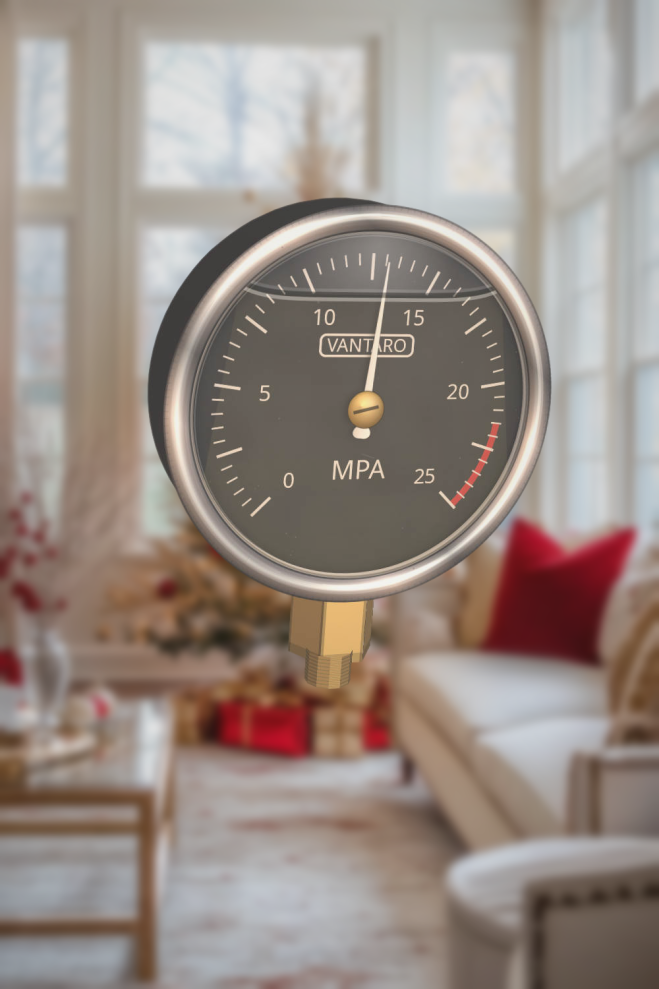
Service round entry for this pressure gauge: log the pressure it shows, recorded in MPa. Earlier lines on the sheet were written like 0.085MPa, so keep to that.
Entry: 13MPa
